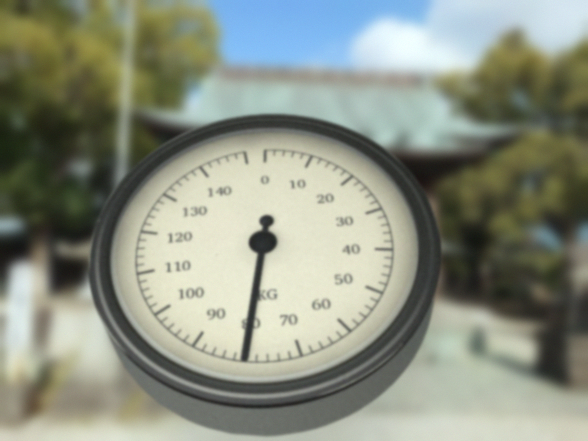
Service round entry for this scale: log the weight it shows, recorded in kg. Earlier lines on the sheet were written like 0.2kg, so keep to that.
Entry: 80kg
